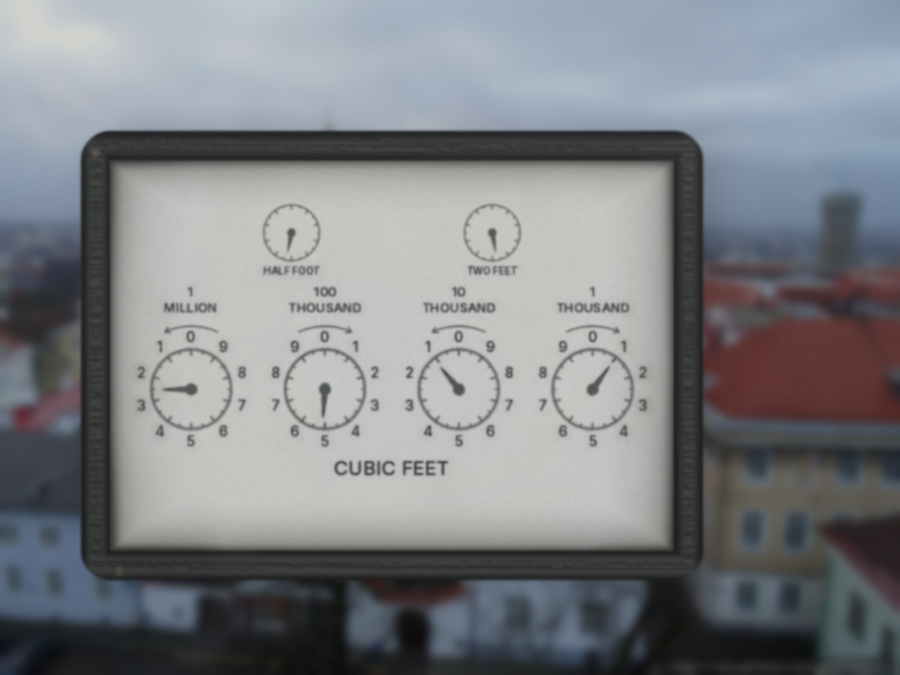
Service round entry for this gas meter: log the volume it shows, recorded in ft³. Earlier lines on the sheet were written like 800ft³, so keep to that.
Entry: 251100ft³
